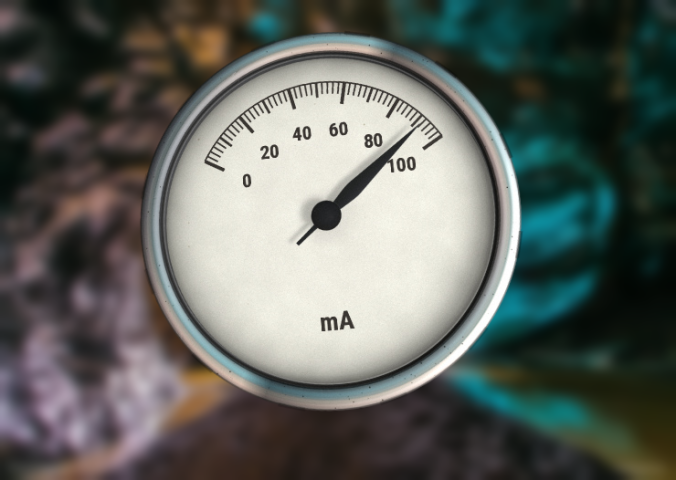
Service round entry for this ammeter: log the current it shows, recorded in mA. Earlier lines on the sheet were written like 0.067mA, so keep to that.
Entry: 92mA
